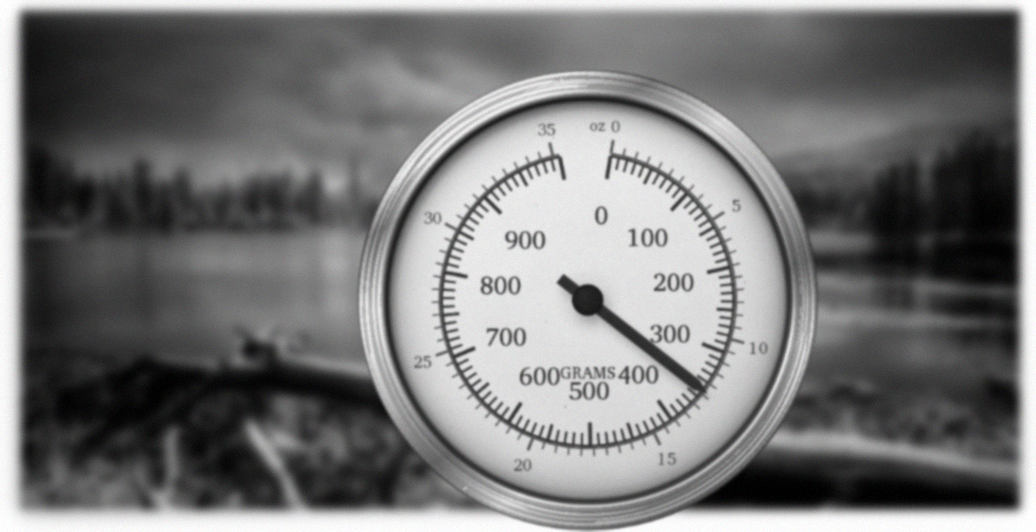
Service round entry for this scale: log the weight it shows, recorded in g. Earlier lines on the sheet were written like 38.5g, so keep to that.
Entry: 350g
